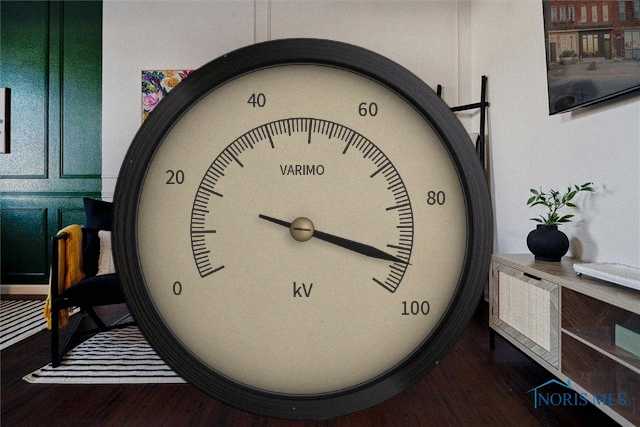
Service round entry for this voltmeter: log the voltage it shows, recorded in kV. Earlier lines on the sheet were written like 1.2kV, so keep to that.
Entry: 93kV
